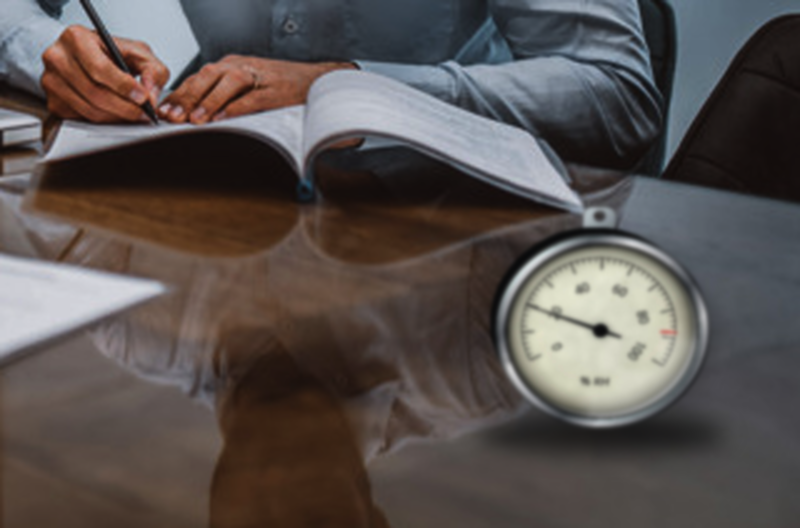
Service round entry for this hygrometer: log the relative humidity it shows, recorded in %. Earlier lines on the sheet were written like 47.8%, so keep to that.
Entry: 20%
